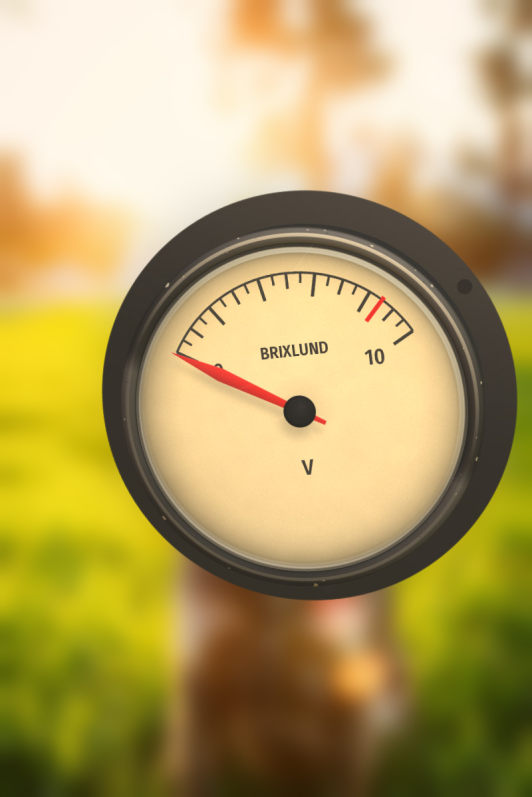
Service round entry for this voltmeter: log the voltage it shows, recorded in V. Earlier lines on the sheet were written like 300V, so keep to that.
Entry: 0V
